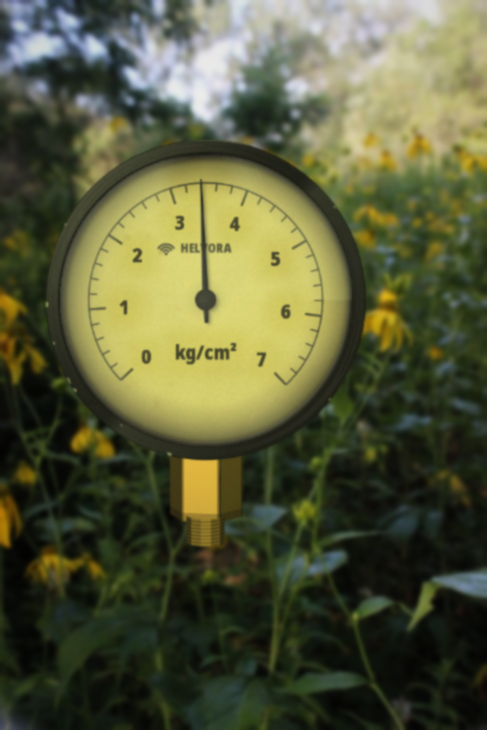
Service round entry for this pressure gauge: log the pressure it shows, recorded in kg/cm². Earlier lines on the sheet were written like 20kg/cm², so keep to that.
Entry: 3.4kg/cm²
